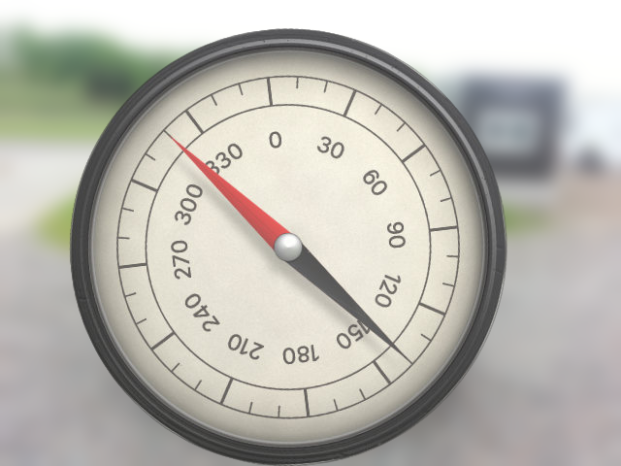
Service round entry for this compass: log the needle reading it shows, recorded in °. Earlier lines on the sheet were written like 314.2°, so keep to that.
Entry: 320°
